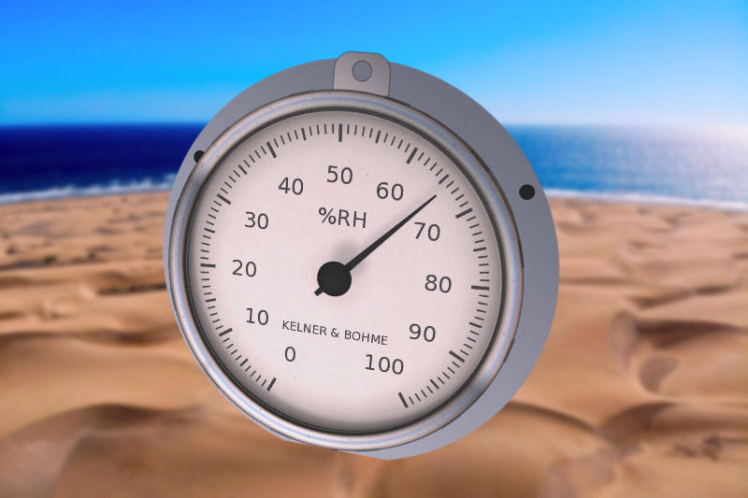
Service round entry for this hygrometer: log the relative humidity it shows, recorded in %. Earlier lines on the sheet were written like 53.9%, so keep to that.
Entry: 66%
